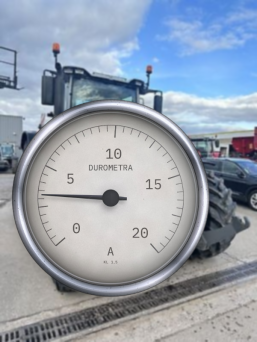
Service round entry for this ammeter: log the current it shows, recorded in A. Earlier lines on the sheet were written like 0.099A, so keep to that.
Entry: 3.25A
